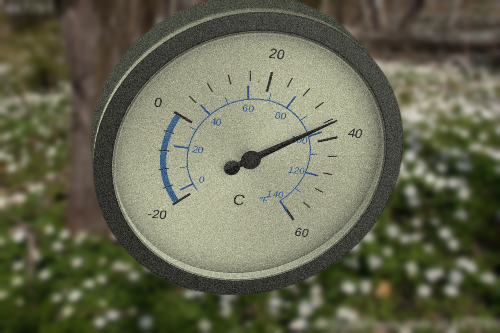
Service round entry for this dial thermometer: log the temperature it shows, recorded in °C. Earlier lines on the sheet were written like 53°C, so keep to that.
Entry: 36°C
